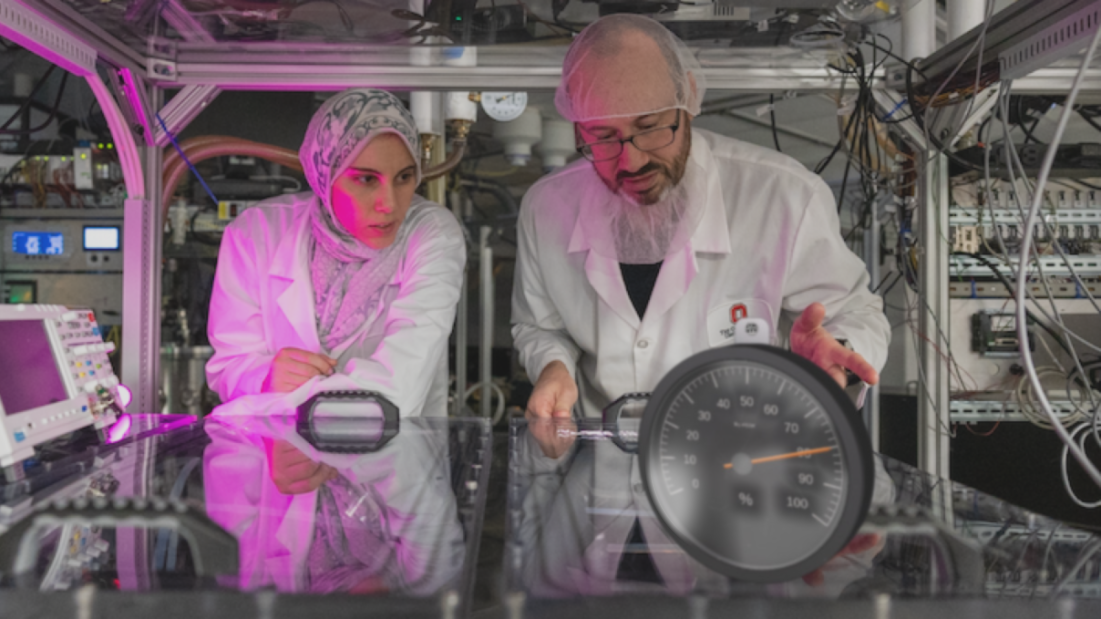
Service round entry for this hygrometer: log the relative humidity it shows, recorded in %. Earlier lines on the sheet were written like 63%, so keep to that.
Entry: 80%
